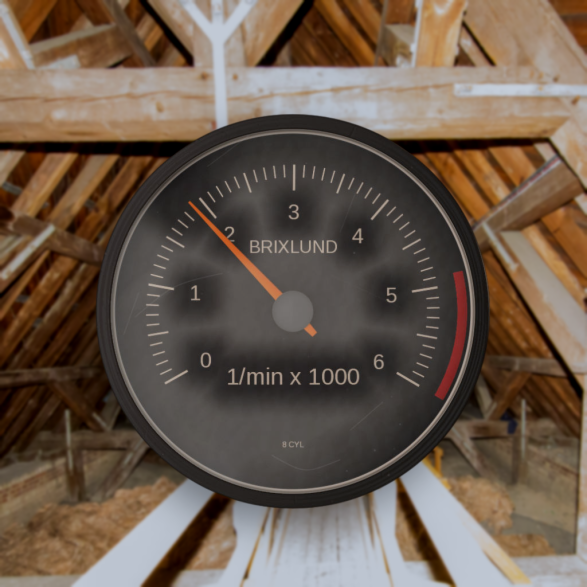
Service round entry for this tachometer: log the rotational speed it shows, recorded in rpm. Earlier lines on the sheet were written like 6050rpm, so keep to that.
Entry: 1900rpm
